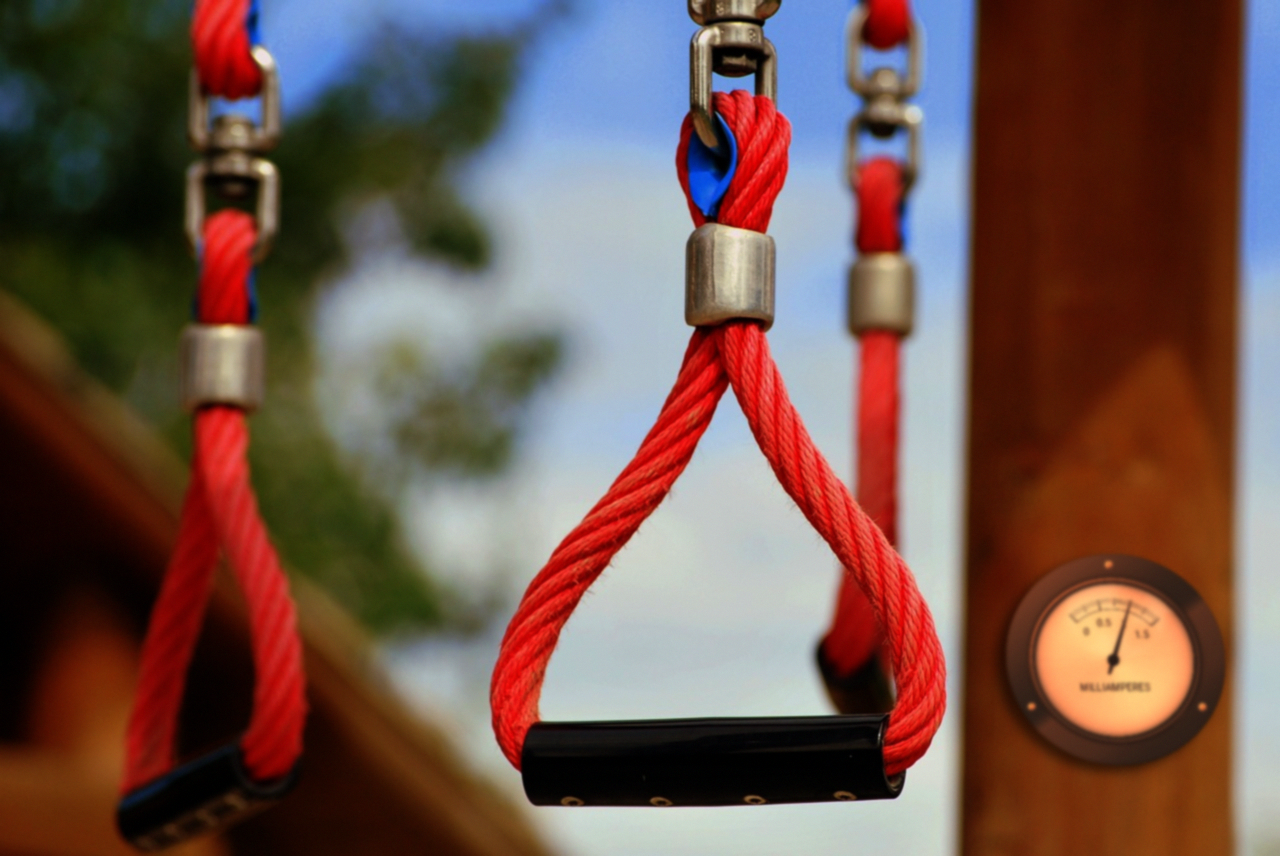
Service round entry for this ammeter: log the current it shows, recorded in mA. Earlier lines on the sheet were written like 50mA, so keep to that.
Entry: 1mA
